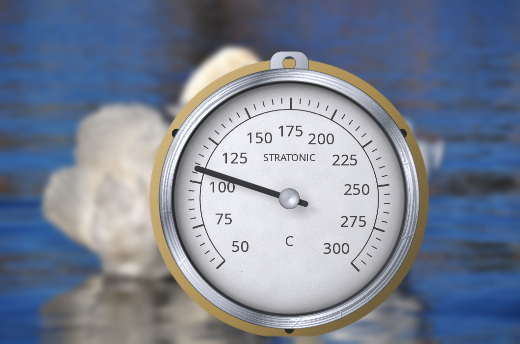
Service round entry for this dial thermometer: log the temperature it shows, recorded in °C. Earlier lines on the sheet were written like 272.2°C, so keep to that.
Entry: 107.5°C
